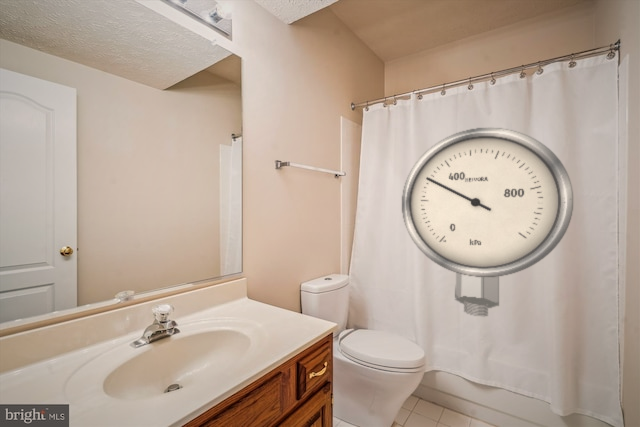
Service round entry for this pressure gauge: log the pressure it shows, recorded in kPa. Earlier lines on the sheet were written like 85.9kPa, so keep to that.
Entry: 300kPa
